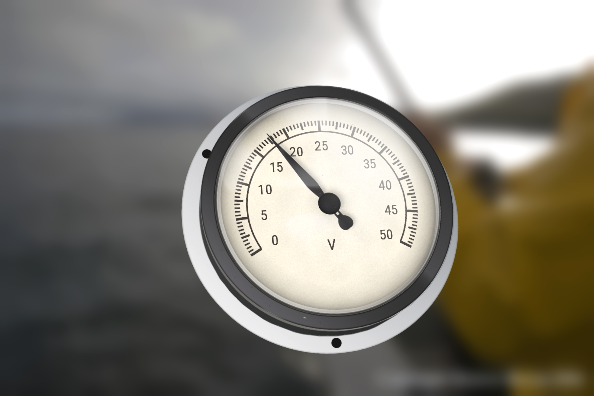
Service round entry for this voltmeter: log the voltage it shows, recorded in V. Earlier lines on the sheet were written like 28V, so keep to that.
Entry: 17.5V
